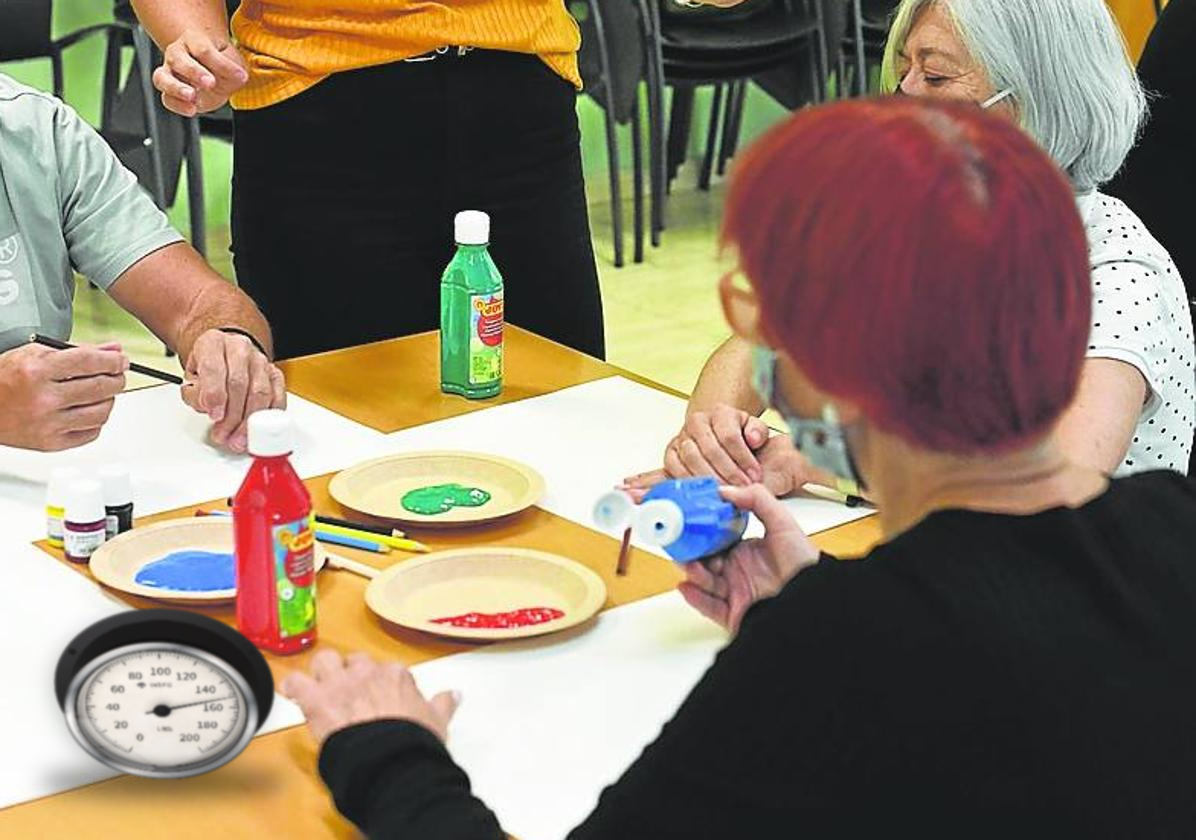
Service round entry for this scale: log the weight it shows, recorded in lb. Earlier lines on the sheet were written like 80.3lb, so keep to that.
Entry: 150lb
